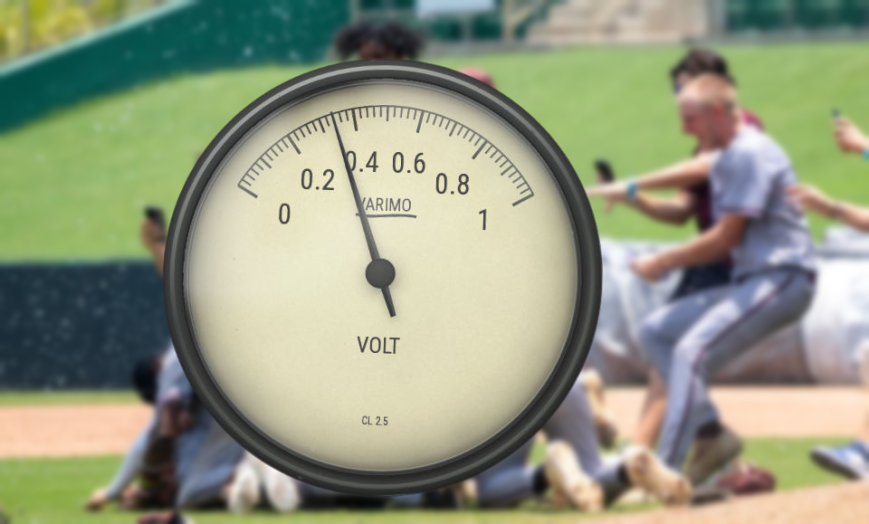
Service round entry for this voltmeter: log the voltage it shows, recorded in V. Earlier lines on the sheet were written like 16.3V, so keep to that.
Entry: 0.34V
